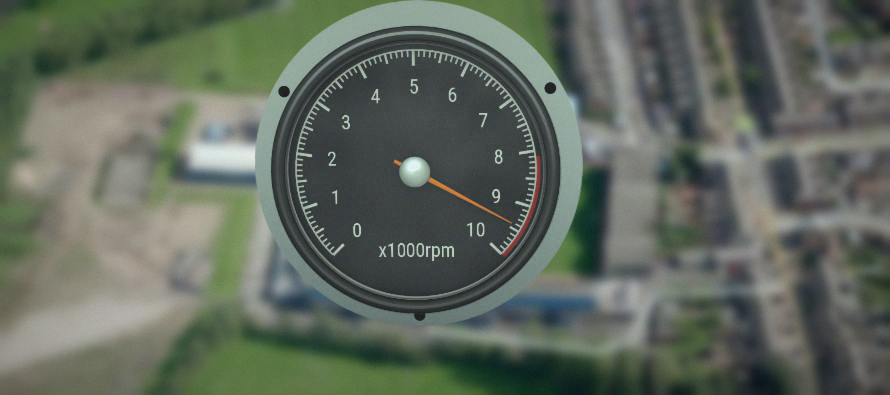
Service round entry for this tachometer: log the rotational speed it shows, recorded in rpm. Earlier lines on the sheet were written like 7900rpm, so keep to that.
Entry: 9400rpm
